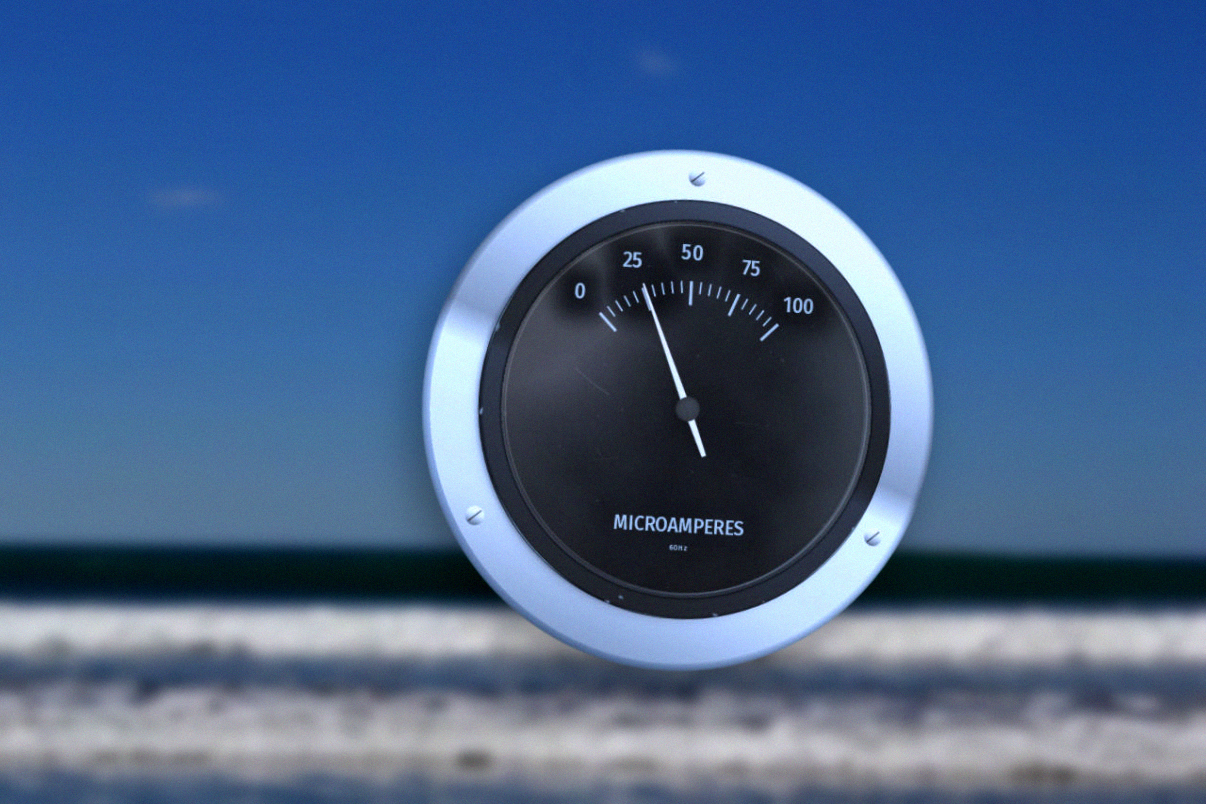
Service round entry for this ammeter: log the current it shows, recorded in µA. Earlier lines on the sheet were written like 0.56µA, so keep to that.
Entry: 25µA
